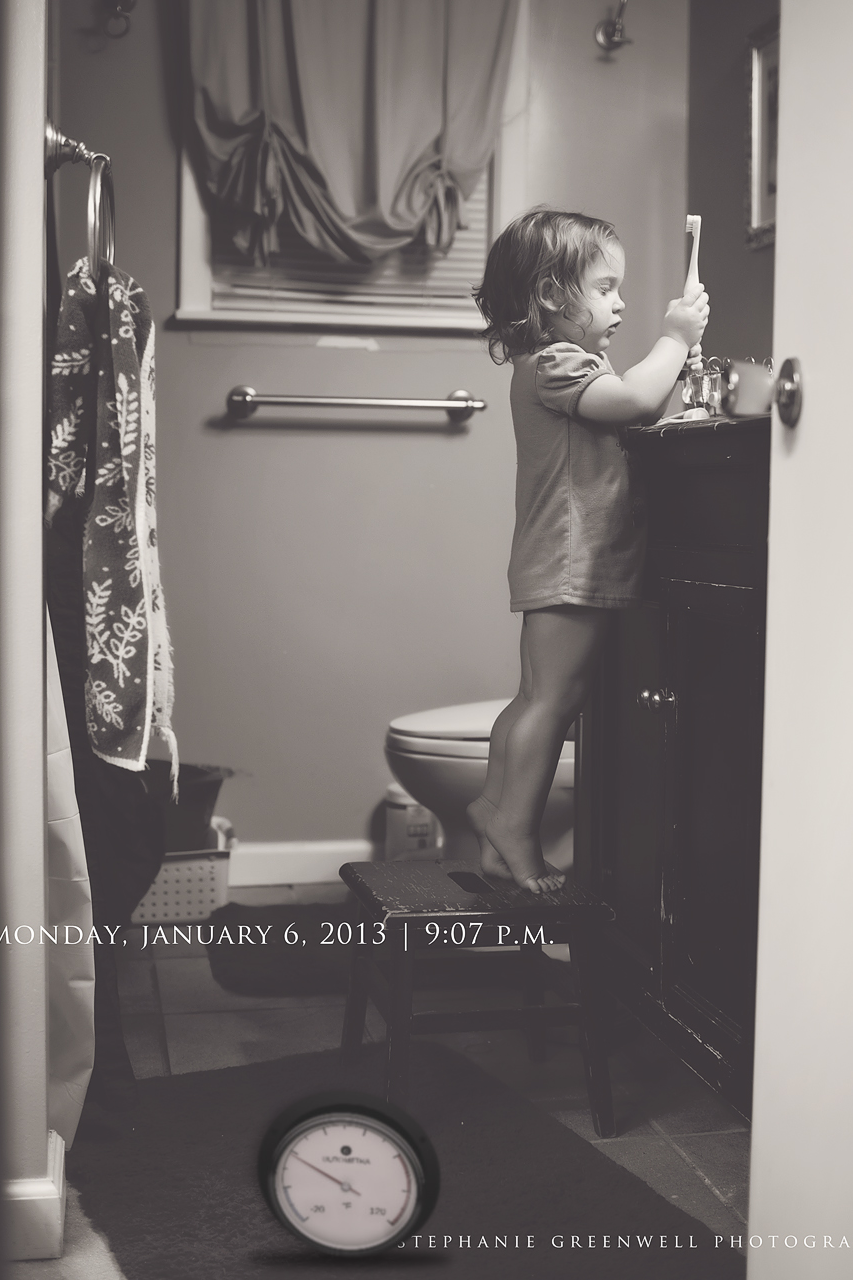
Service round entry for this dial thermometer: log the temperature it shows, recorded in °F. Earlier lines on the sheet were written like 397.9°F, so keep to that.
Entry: 20°F
